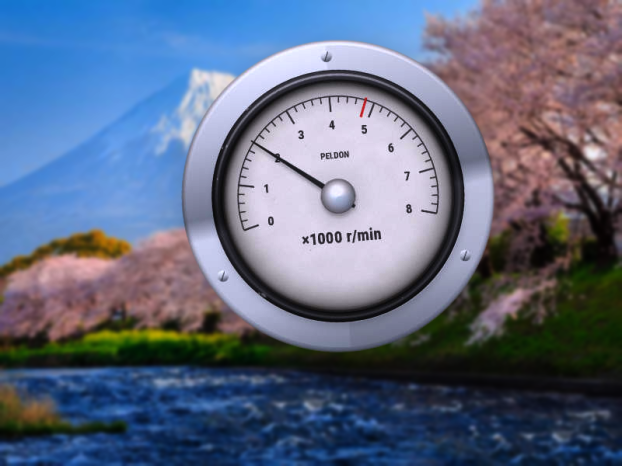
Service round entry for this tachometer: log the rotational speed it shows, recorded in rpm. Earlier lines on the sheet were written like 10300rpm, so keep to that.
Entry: 2000rpm
